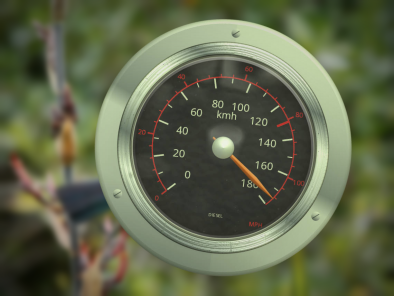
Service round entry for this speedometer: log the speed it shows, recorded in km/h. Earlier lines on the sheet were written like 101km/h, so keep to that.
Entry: 175km/h
